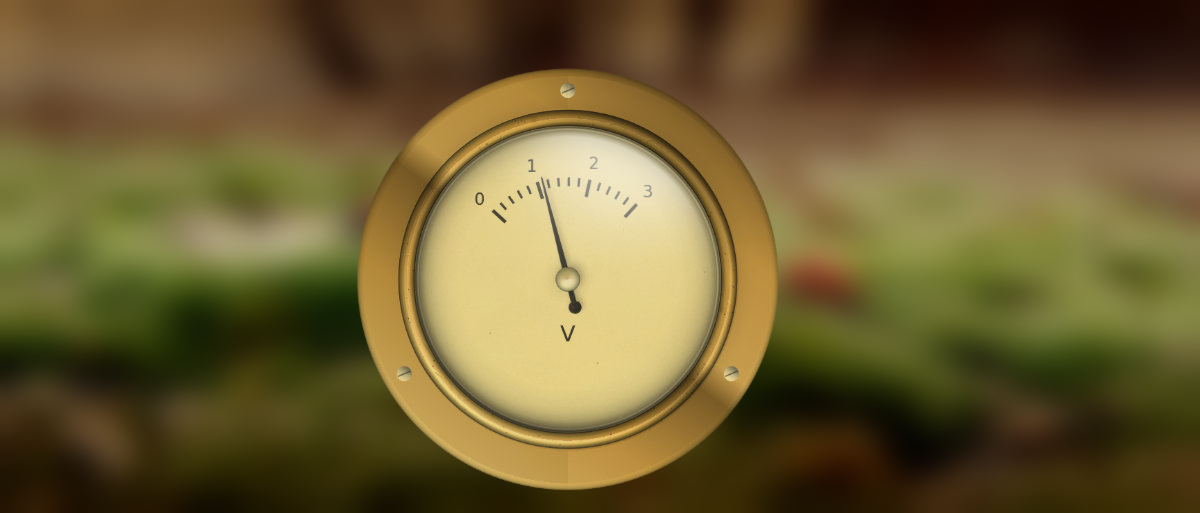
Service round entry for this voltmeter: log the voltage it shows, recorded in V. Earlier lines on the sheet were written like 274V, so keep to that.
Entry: 1.1V
